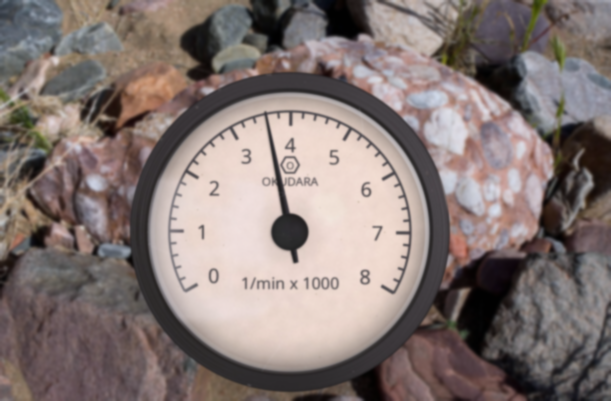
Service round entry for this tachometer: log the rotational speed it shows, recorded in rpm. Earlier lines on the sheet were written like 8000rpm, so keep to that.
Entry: 3600rpm
